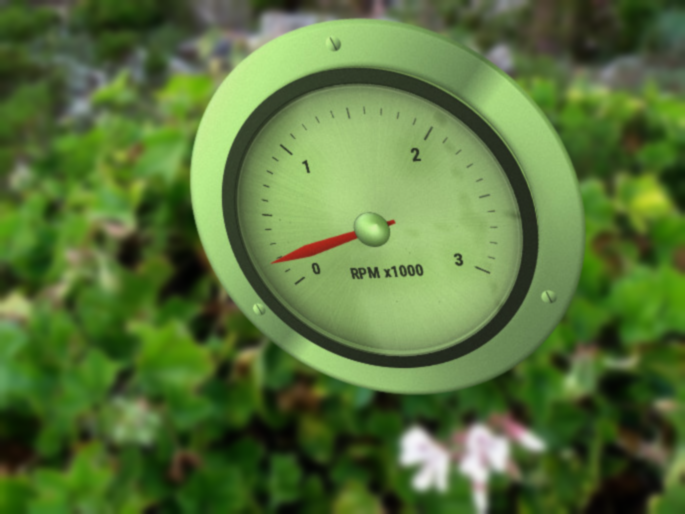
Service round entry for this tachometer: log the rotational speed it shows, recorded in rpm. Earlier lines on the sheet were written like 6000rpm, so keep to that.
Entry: 200rpm
